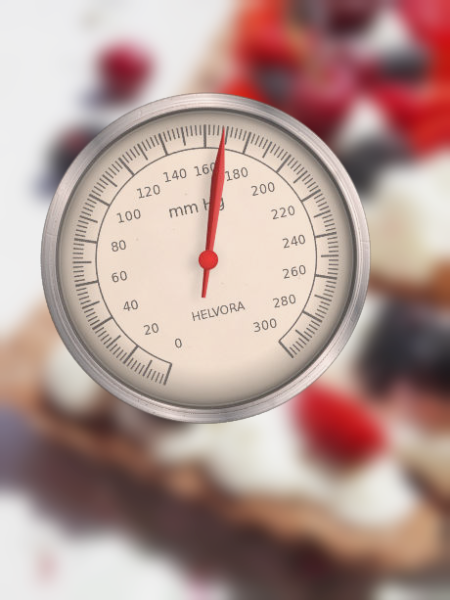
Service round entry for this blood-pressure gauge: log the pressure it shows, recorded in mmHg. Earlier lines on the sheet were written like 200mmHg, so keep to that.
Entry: 168mmHg
